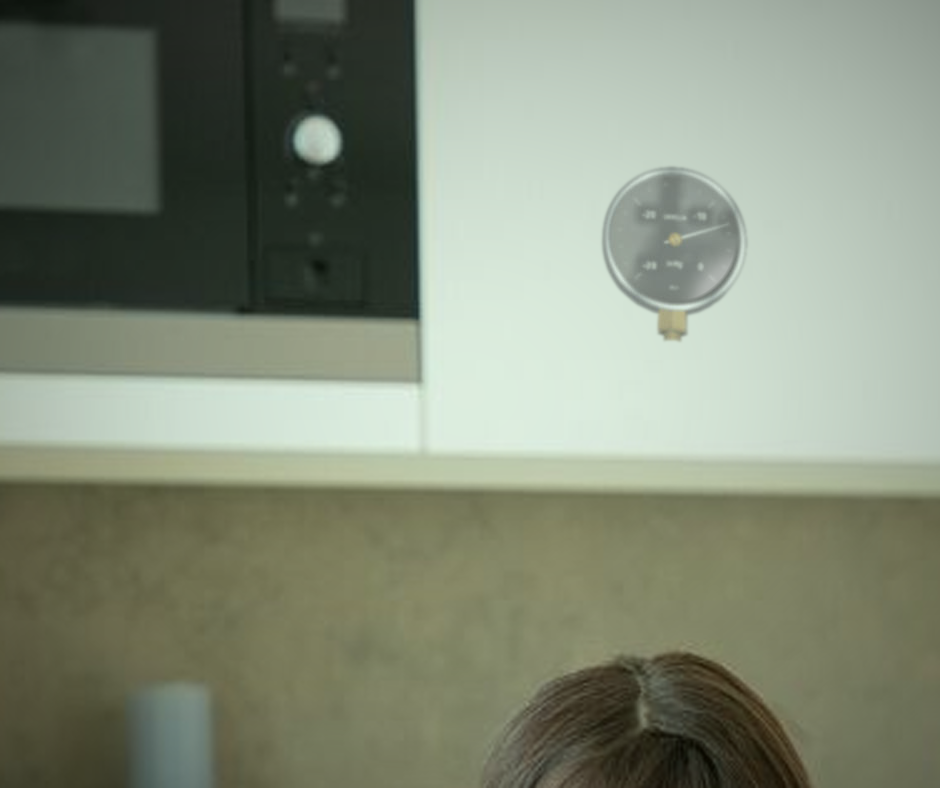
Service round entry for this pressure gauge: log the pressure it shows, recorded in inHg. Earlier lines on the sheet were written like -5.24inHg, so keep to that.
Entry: -7inHg
